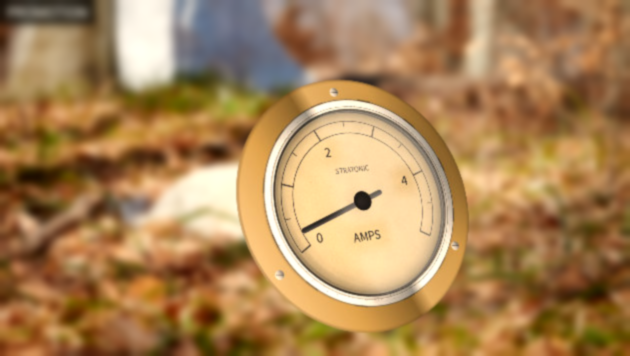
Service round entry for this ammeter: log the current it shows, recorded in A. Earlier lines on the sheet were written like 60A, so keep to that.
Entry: 0.25A
